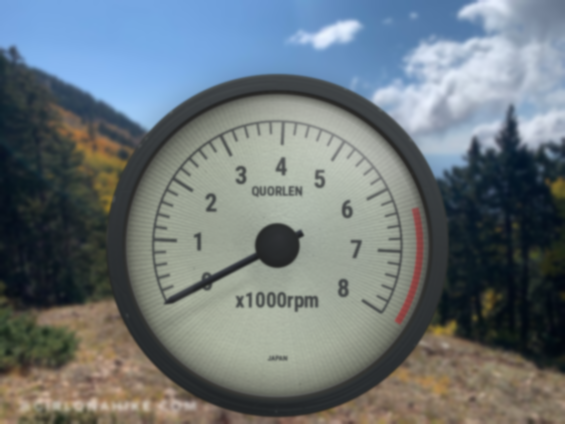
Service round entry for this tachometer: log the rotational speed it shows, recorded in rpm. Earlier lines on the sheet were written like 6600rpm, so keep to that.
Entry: 0rpm
